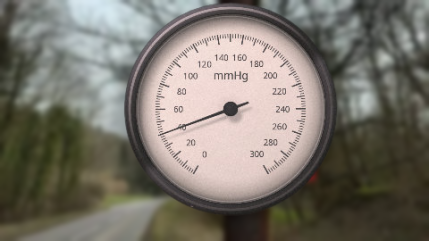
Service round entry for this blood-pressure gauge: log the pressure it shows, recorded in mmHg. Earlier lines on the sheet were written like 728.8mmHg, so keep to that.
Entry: 40mmHg
